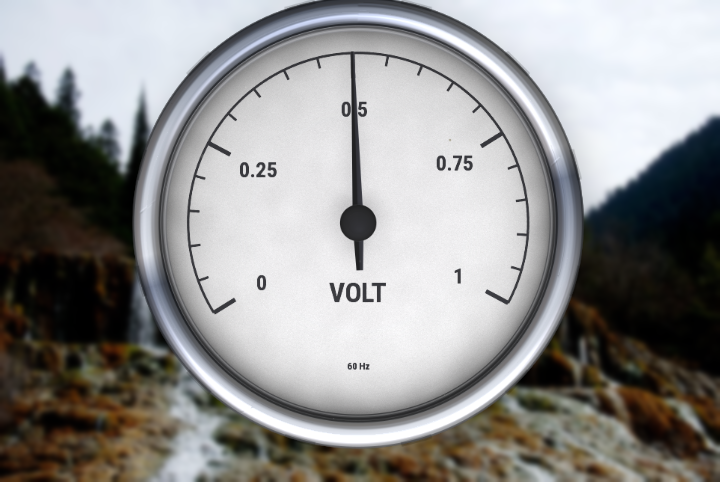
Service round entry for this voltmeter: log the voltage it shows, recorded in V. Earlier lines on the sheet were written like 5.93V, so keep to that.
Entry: 0.5V
